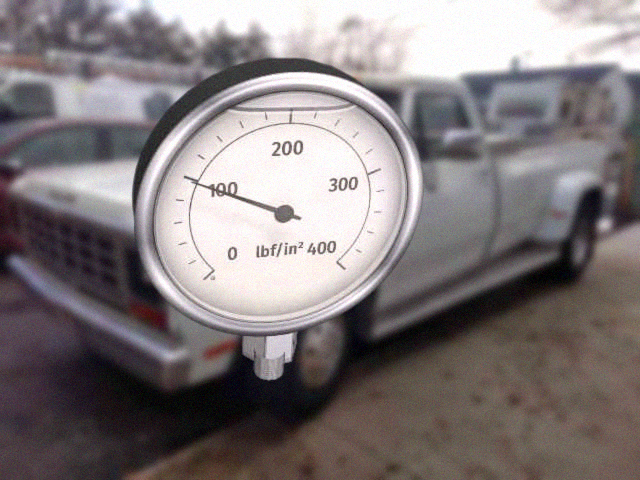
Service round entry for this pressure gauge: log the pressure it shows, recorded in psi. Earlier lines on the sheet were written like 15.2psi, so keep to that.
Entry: 100psi
